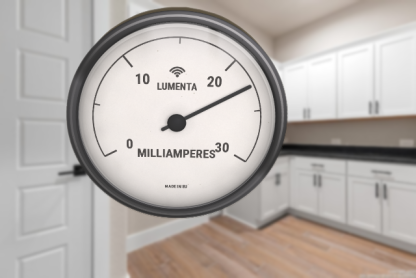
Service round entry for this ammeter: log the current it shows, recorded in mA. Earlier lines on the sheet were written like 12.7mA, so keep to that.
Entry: 22.5mA
